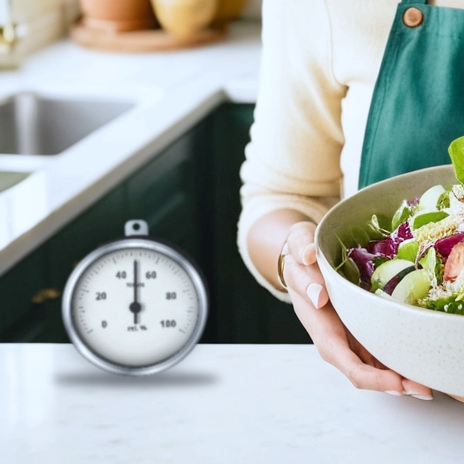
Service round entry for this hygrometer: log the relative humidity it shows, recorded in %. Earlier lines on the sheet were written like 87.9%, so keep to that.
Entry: 50%
